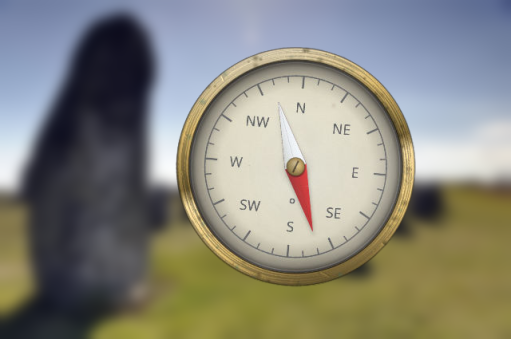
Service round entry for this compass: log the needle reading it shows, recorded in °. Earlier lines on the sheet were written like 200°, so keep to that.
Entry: 160°
